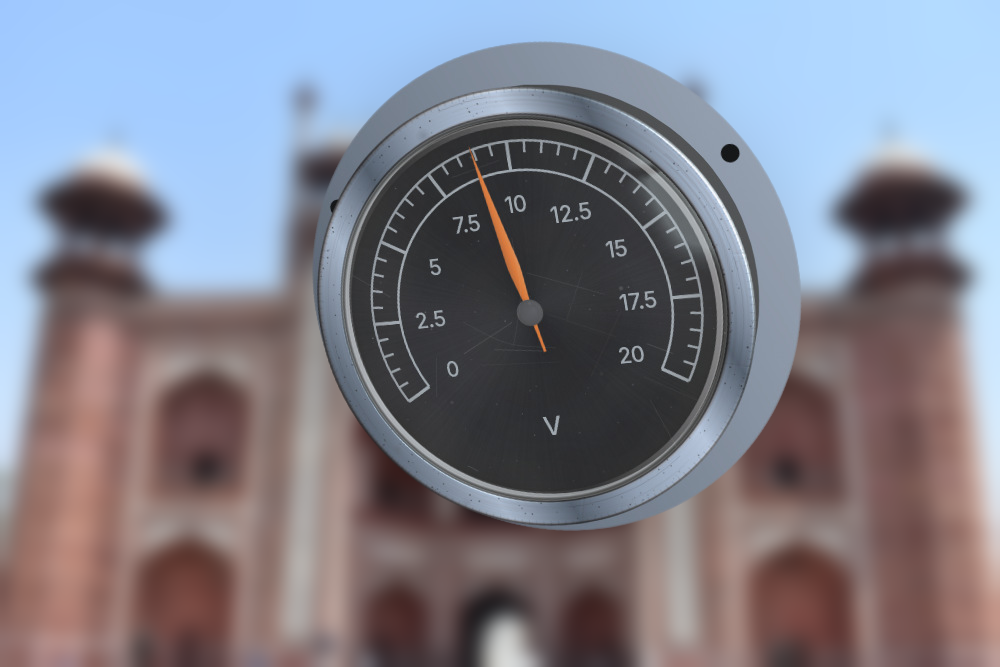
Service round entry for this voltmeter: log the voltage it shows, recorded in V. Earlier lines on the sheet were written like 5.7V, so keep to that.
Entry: 9V
